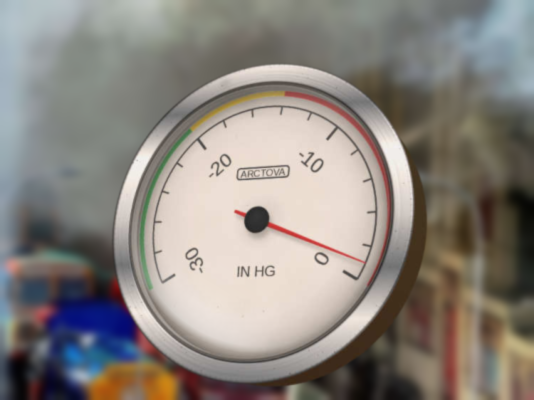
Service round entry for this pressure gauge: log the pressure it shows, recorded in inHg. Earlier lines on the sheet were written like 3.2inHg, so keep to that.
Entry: -1inHg
